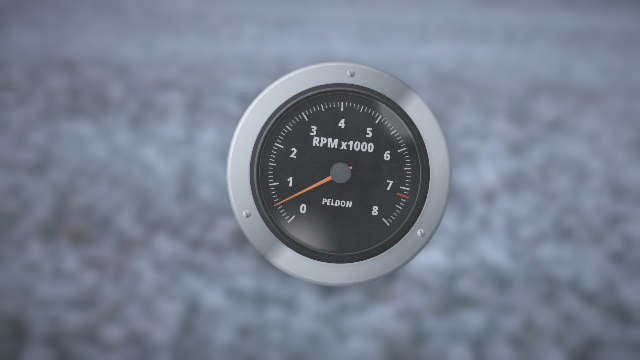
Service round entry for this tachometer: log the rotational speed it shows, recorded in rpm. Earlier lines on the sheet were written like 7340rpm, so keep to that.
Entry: 500rpm
